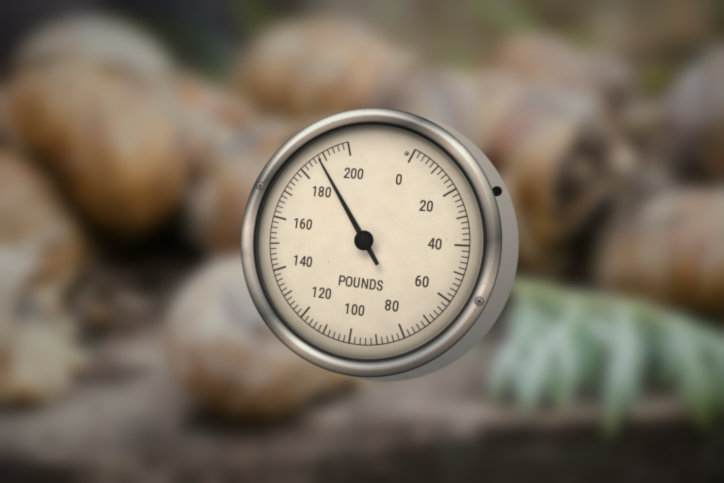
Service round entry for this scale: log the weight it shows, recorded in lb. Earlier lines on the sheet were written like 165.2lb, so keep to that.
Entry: 188lb
